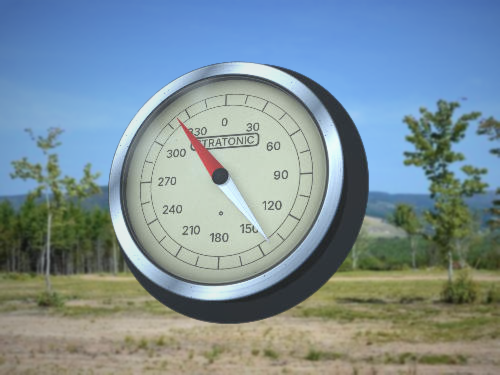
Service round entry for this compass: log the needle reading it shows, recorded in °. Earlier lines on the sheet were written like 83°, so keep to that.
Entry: 322.5°
